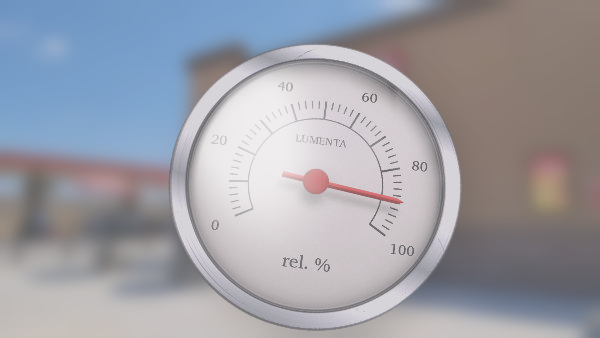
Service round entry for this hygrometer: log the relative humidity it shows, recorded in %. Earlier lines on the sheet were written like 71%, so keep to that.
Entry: 90%
